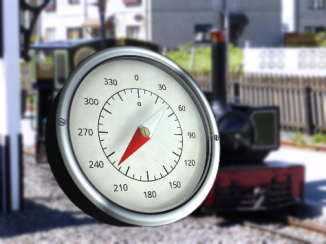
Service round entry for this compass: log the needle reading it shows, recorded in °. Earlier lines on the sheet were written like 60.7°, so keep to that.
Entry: 225°
